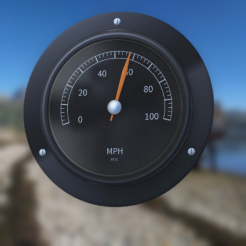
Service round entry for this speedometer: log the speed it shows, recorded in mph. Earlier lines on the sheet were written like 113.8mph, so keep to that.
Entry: 58mph
